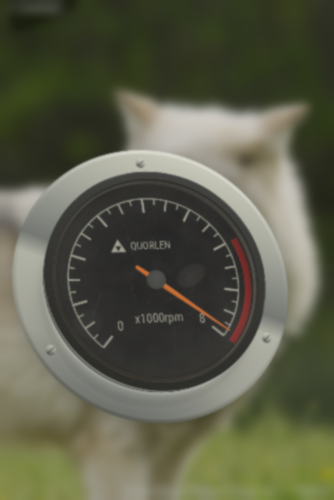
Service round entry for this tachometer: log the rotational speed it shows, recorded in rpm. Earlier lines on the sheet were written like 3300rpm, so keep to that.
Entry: 7875rpm
